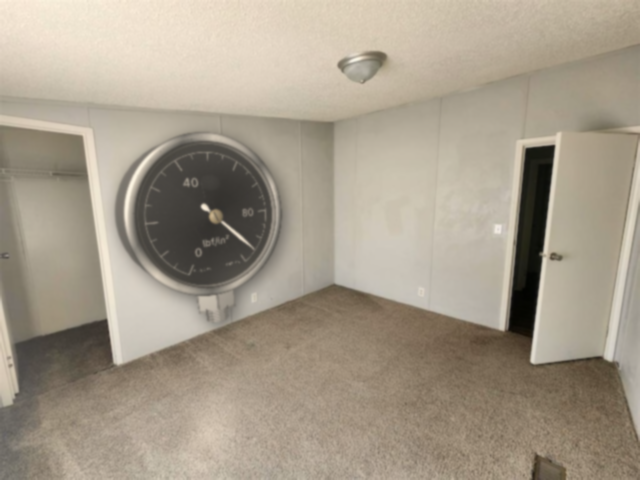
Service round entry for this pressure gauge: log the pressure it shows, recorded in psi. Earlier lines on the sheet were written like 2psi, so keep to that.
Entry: 95psi
